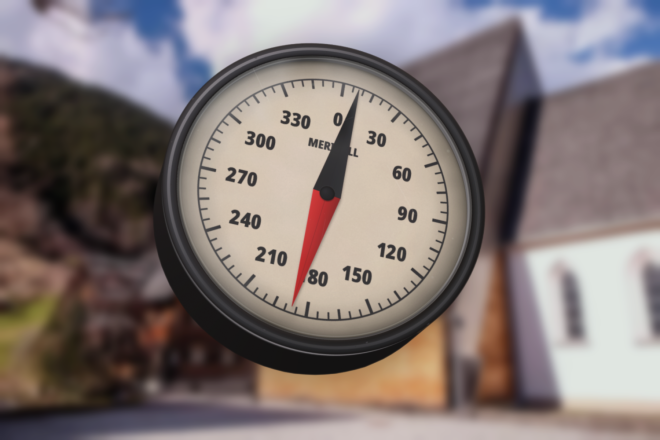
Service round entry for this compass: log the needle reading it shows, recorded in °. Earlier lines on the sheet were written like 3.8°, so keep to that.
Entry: 187.5°
